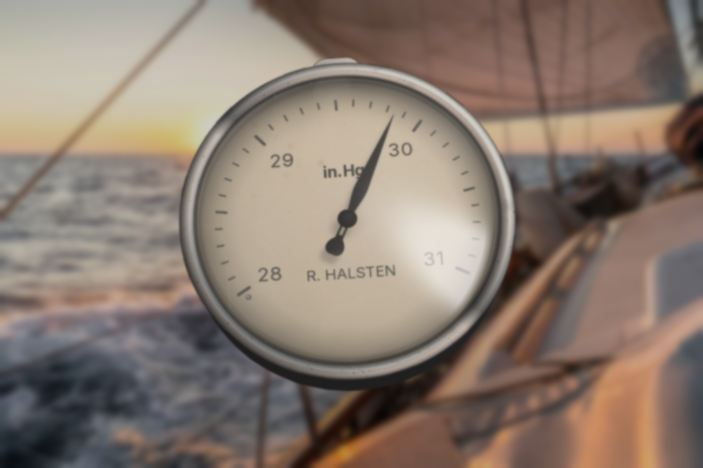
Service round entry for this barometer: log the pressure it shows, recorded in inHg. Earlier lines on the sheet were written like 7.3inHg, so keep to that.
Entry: 29.85inHg
